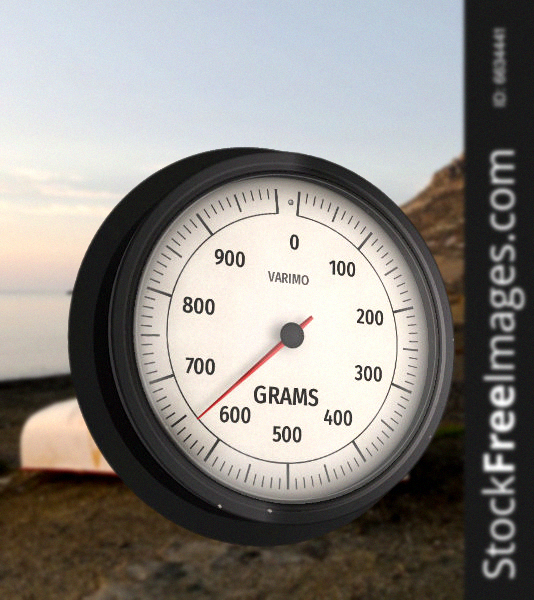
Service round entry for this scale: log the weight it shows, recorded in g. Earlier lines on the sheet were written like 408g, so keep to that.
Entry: 640g
